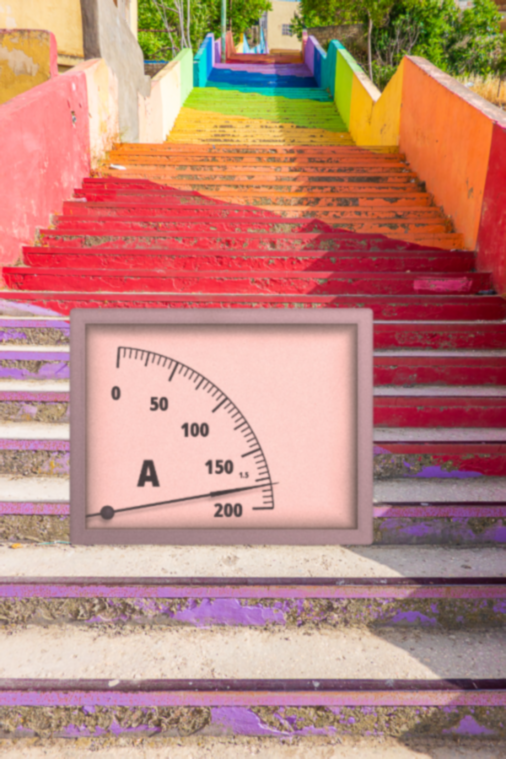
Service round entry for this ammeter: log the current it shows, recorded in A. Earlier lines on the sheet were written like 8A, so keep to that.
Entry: 180A
